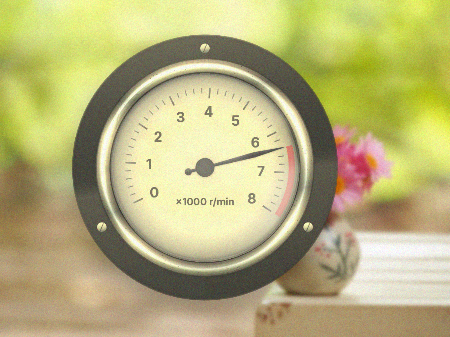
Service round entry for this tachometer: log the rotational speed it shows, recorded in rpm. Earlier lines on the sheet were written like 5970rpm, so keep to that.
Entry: 6400rpm
